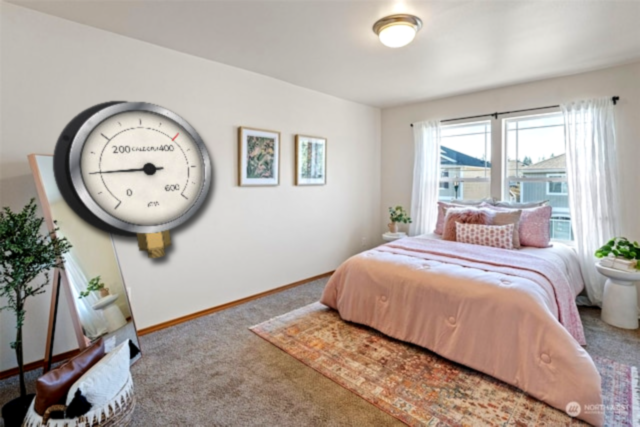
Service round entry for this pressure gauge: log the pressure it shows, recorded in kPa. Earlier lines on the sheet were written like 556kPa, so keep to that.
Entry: 100kPa
